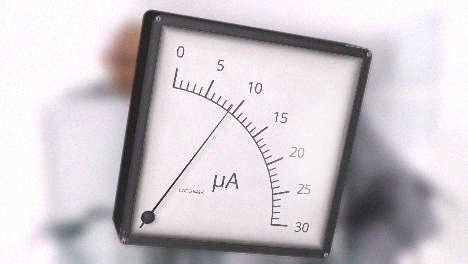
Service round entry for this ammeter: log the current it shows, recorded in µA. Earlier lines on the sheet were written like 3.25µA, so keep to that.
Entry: 9µA
